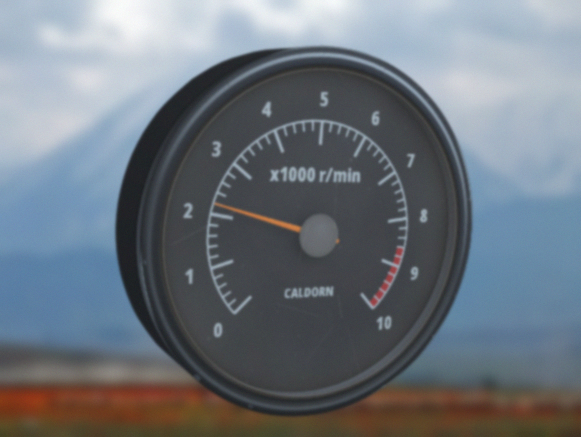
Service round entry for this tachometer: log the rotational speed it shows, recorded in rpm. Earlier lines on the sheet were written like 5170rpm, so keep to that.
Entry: 2200rpm
